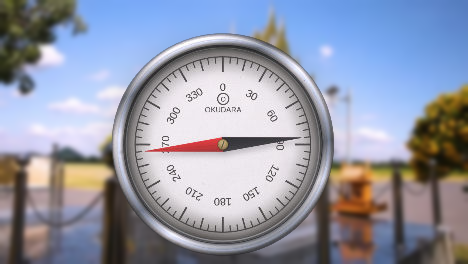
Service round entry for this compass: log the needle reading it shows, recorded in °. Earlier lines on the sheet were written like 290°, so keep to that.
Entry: 265°
